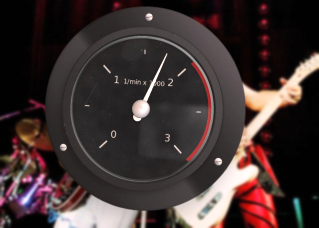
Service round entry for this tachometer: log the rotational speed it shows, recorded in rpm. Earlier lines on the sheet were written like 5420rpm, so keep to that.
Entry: 1750rpm
